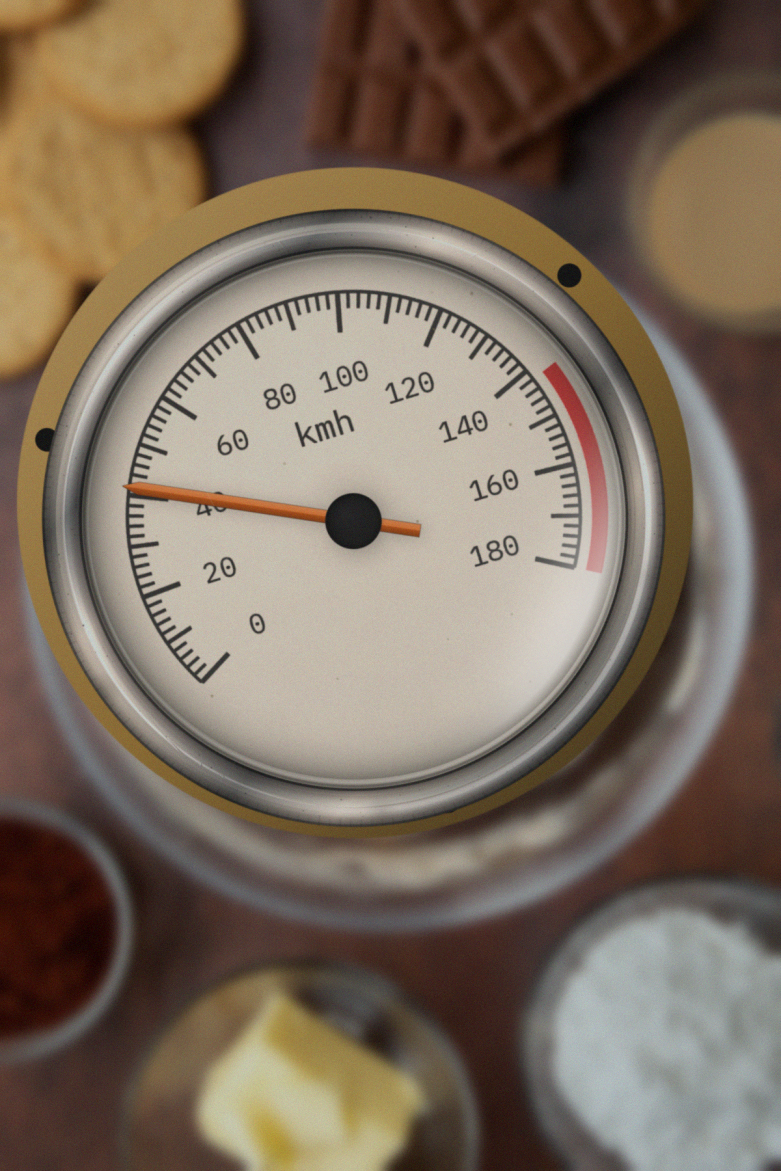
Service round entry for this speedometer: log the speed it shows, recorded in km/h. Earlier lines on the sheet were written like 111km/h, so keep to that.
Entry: 42km/h
